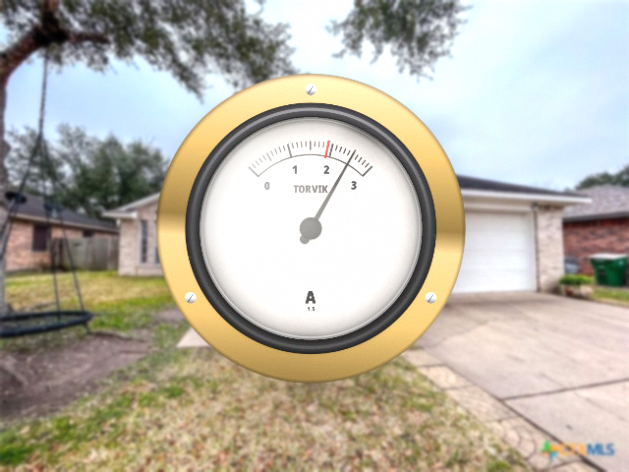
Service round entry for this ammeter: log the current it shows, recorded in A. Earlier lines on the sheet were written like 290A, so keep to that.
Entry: 2.5A
